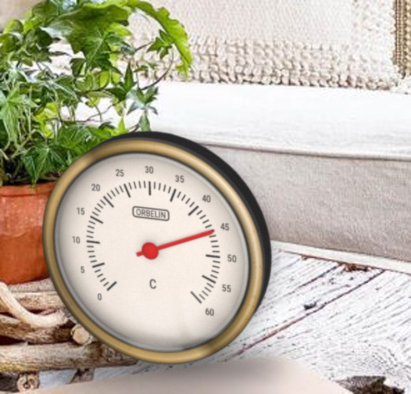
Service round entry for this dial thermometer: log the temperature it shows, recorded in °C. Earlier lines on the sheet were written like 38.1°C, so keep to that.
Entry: 45°C
